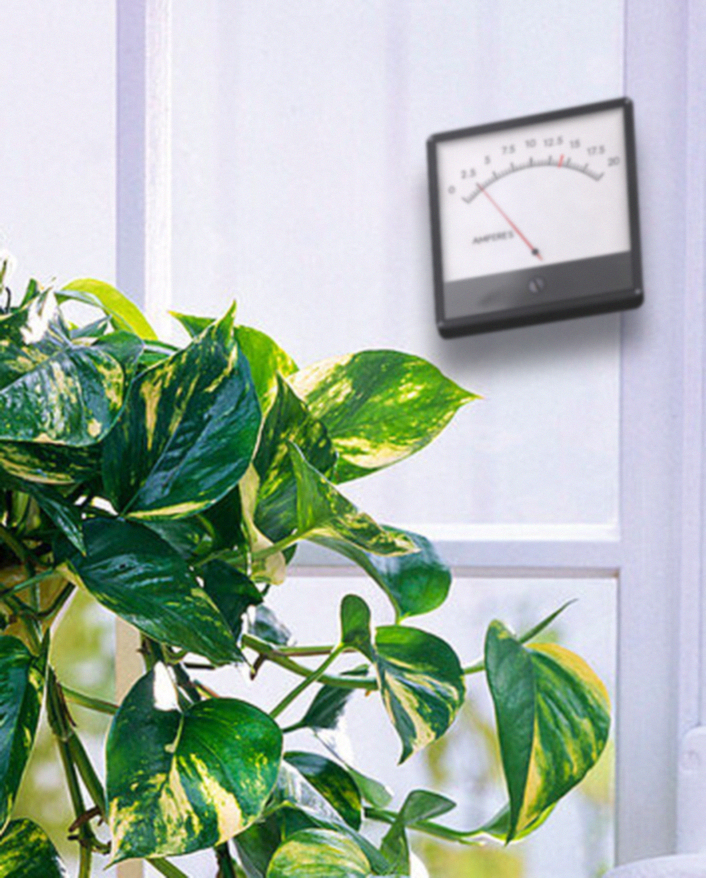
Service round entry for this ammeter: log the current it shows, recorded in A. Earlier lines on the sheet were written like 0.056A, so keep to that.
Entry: 2.5A
